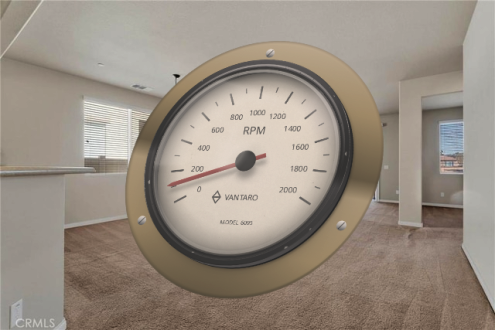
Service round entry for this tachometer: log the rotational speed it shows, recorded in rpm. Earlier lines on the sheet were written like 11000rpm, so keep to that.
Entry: 100rpm
